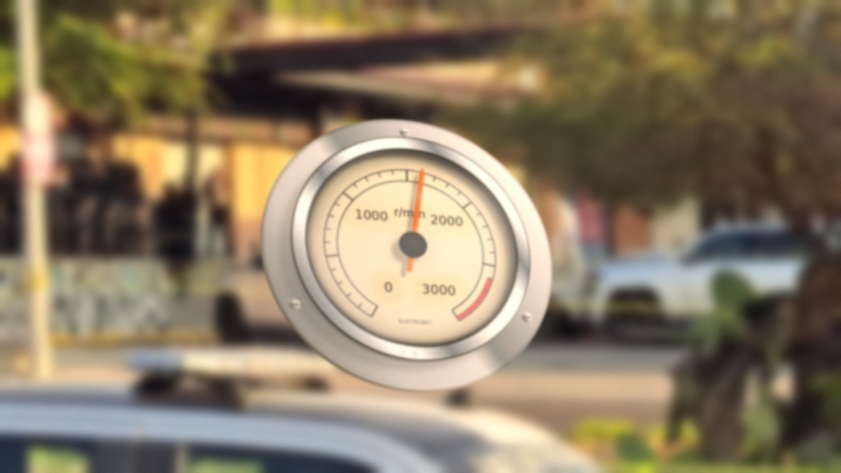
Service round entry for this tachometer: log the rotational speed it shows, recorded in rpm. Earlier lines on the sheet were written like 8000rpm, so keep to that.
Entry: 1600rpm
